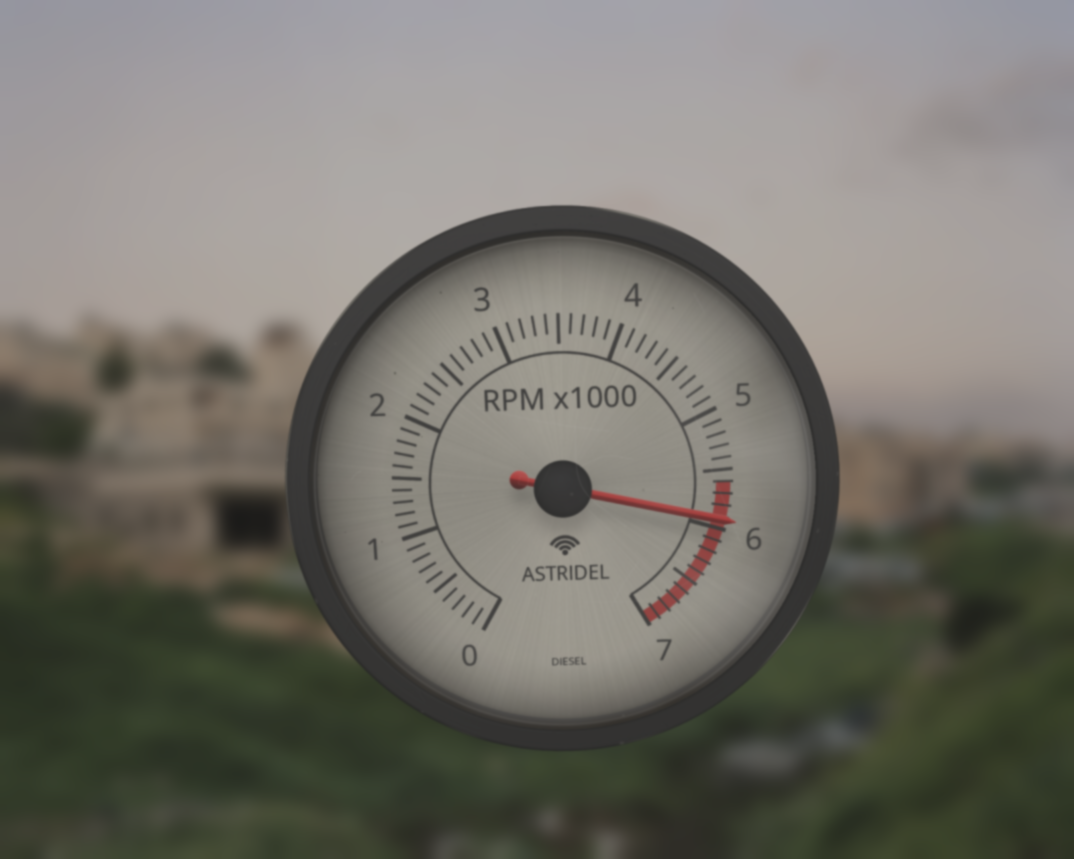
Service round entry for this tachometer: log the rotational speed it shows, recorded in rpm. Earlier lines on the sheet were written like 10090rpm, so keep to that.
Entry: 5900rpm
